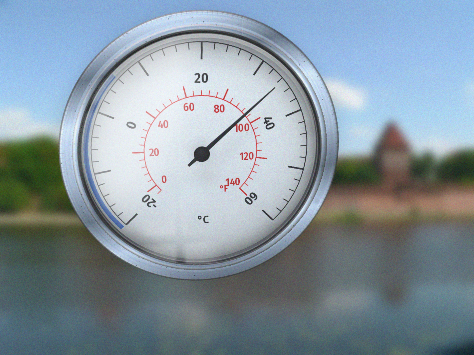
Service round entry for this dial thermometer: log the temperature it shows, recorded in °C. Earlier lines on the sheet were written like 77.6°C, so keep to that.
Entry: 34°C
